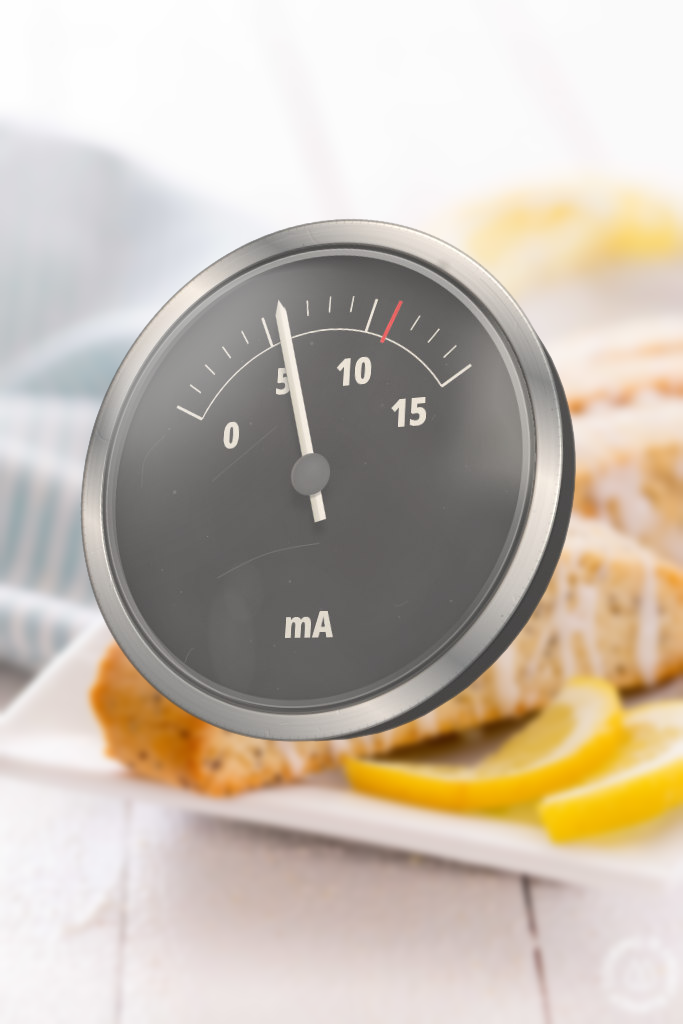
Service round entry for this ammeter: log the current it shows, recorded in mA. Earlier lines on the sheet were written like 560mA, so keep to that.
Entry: 6mA
